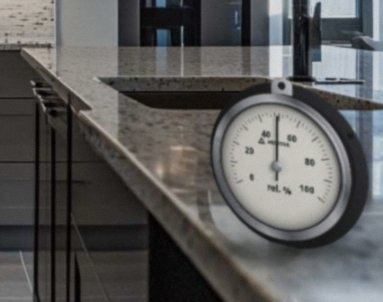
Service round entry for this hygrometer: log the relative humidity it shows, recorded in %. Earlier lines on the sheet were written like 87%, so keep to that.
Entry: 50%
